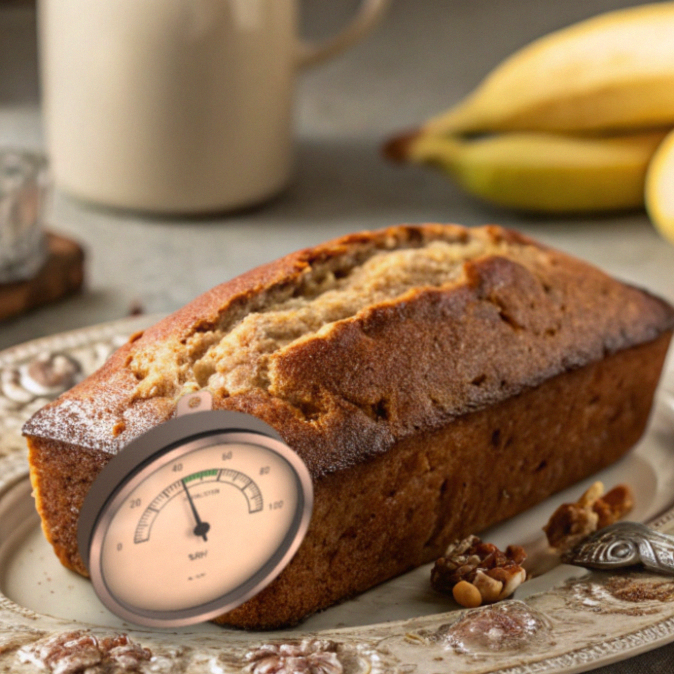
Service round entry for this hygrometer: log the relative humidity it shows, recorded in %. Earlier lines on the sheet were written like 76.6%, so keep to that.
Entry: 40%
